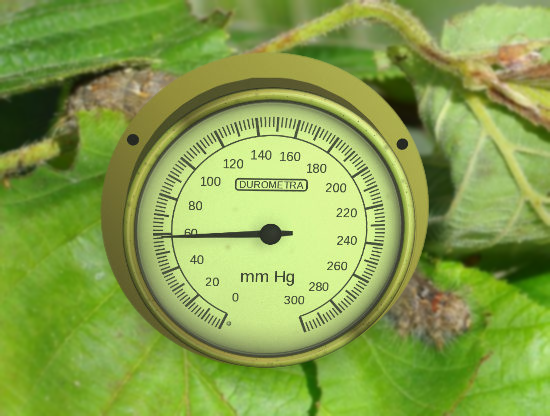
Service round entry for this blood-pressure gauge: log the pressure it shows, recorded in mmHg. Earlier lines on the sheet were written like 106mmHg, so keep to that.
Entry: 60mmHg
